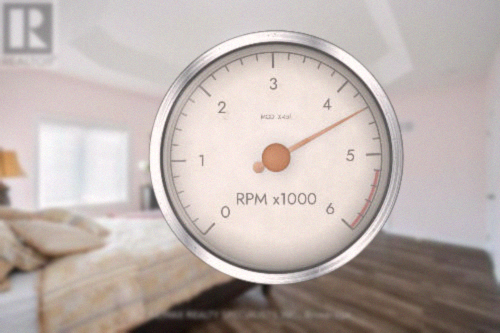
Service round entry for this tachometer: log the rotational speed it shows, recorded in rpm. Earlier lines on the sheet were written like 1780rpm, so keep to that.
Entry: 4400rpm
